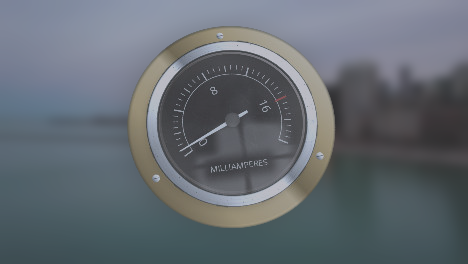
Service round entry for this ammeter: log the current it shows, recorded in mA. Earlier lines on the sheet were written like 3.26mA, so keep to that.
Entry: 0.5mA
